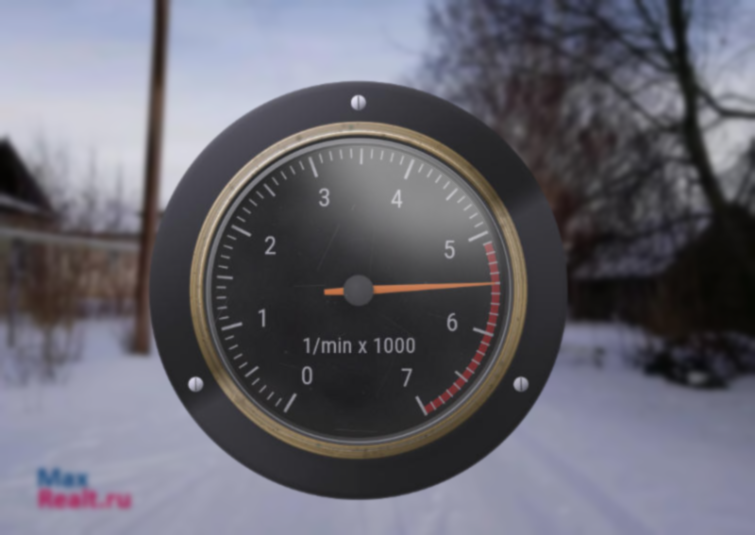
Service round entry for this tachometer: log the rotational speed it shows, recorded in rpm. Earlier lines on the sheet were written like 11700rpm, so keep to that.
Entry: 5500rpm
